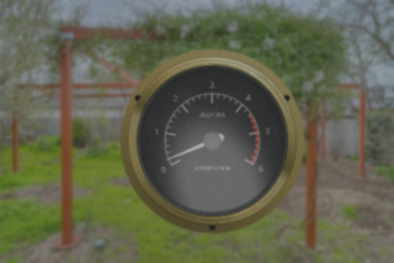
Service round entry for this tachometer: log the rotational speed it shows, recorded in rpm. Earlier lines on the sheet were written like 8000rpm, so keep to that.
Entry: 200rpm
